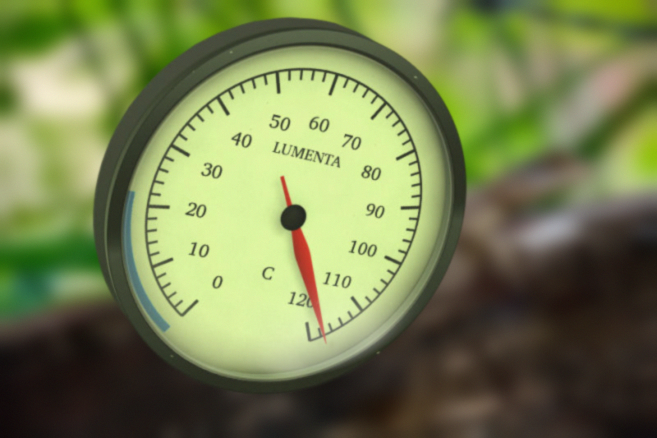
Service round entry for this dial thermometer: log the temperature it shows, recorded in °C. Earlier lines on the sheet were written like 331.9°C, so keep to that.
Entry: 118°C
